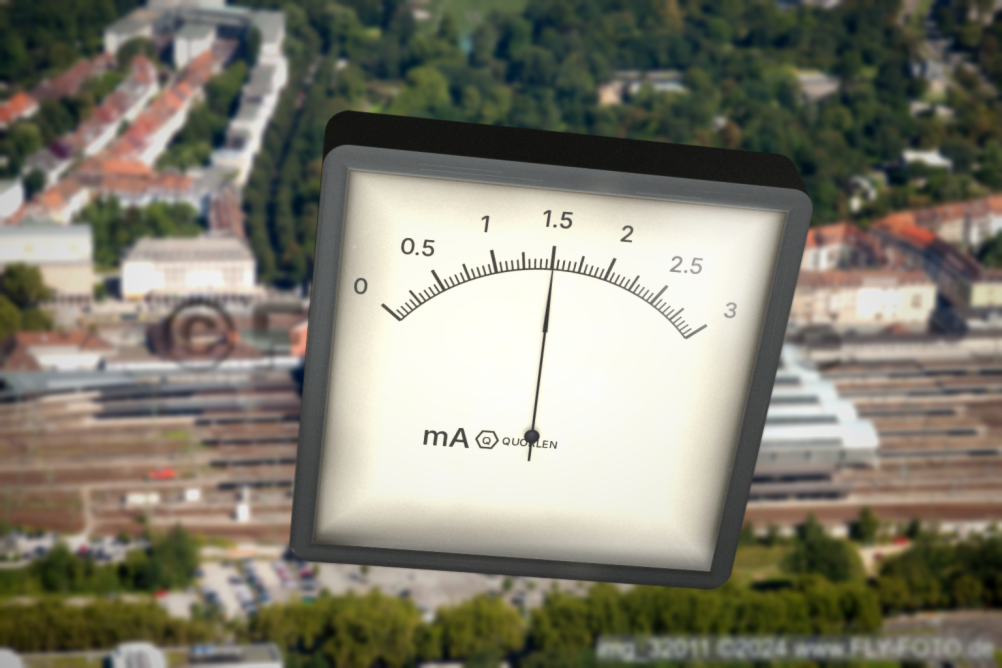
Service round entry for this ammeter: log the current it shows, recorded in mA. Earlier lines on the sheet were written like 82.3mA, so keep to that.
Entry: 1.5mA
